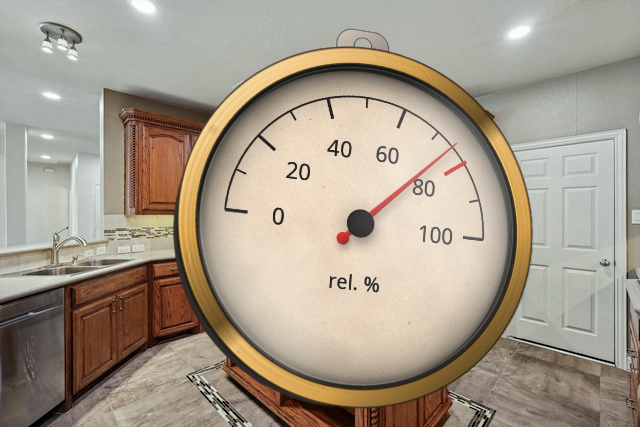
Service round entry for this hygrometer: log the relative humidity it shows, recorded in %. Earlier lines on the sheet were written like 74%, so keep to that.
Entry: 75%
